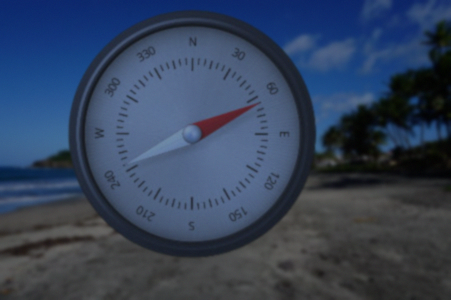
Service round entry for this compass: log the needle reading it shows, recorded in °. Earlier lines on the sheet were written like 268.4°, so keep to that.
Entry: 65°
